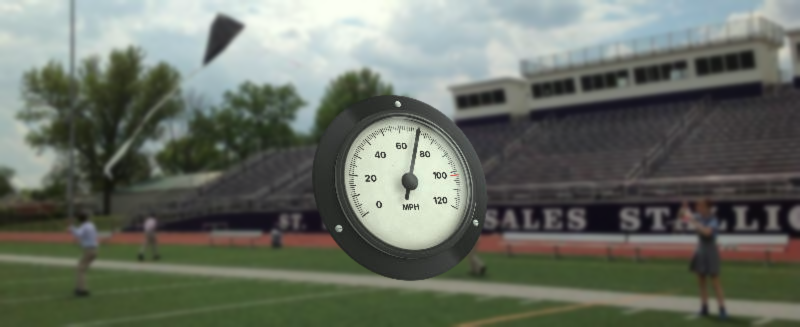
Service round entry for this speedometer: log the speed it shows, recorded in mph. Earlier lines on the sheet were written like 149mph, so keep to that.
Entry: 70mph
